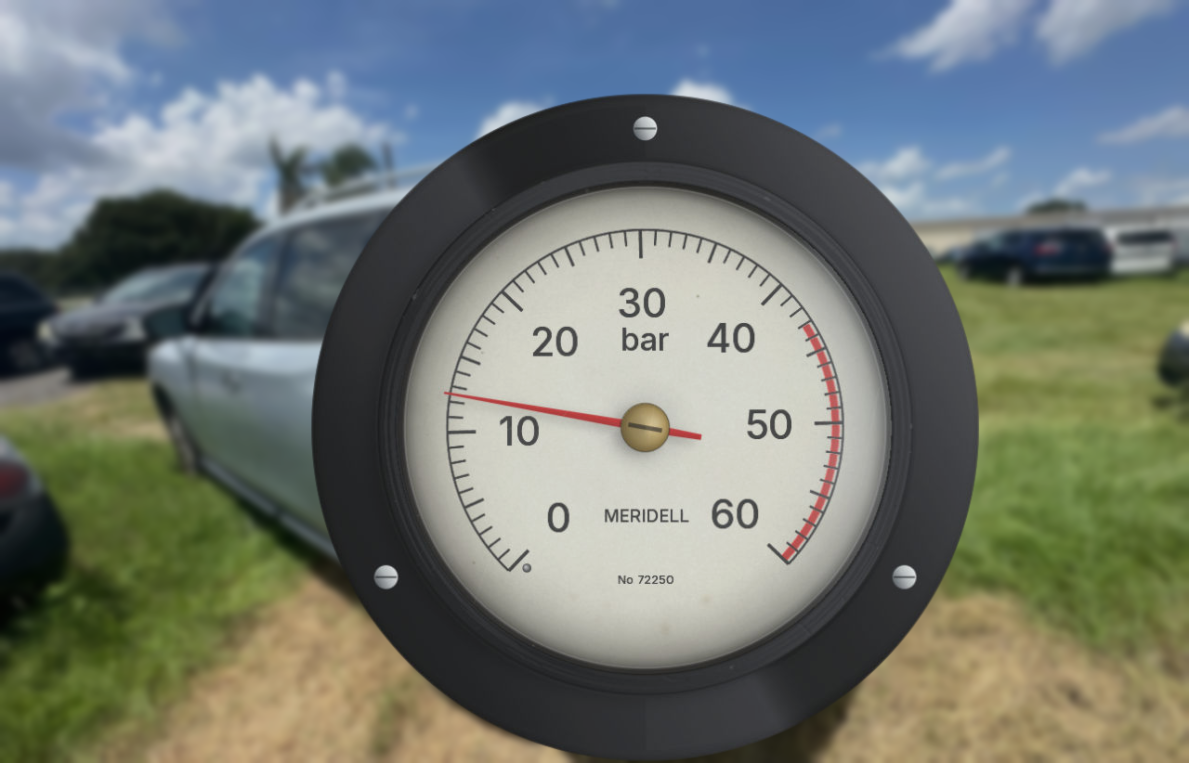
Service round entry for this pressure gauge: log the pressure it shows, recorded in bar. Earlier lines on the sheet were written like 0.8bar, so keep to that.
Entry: 12.5bar
